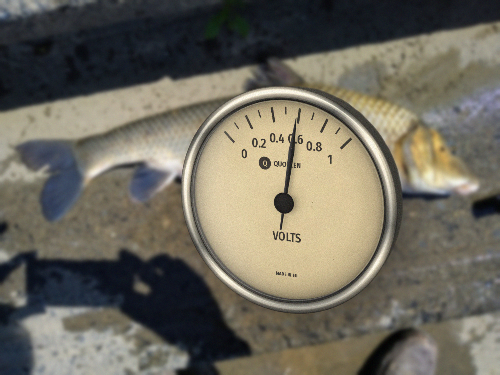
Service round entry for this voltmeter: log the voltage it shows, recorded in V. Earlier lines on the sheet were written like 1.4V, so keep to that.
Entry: 0.6V
